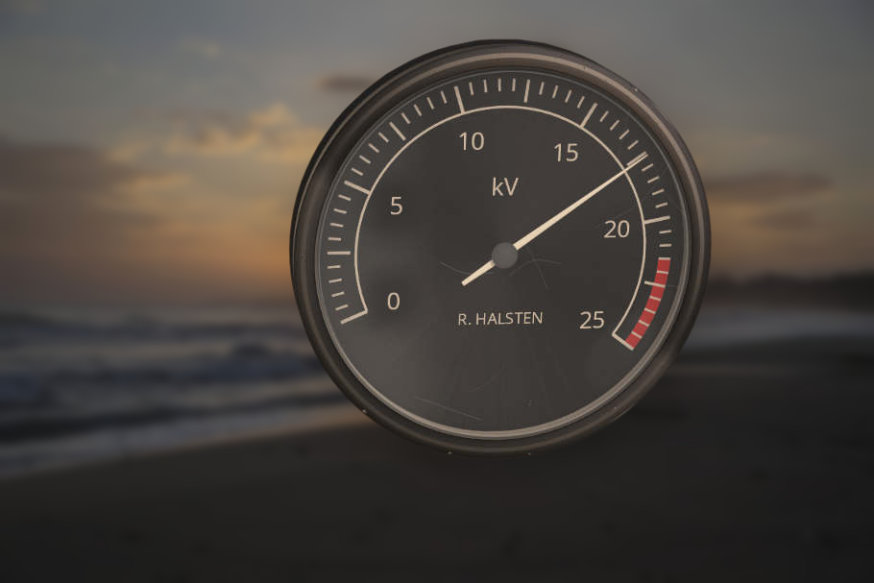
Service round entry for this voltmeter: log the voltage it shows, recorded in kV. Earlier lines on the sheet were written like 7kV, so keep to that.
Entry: 17.5kV
